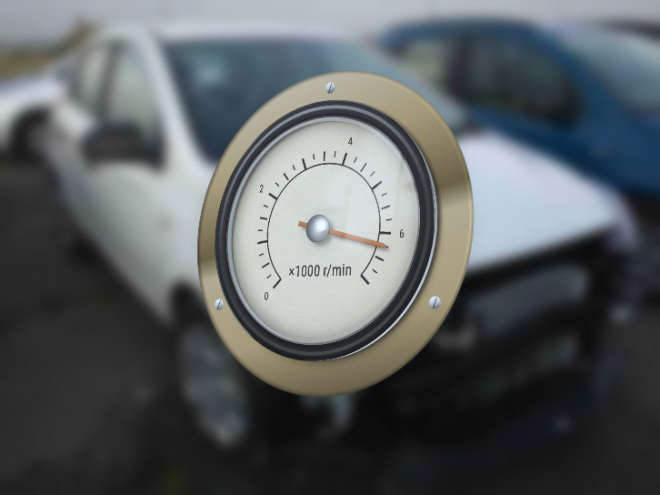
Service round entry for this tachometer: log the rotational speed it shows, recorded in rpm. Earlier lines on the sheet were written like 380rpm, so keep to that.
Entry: 6250rpm
